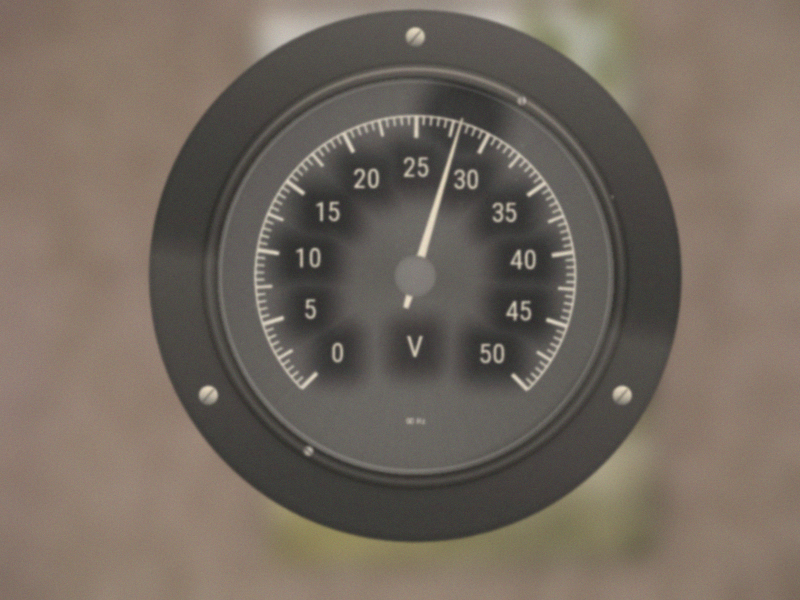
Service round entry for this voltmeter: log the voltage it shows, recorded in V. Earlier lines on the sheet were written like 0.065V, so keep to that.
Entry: 28V
